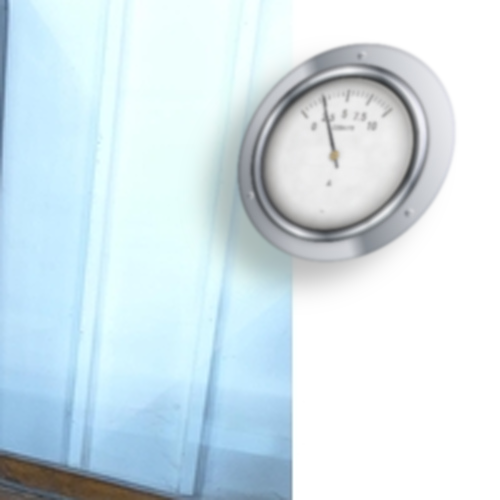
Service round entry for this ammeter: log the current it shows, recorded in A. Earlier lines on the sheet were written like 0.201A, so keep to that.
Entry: 2.5A
